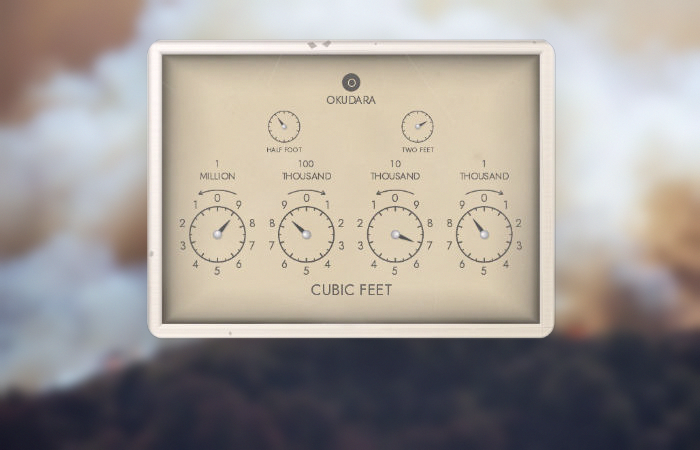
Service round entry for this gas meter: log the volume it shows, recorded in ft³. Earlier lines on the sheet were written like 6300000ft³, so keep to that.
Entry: 886900ft³
